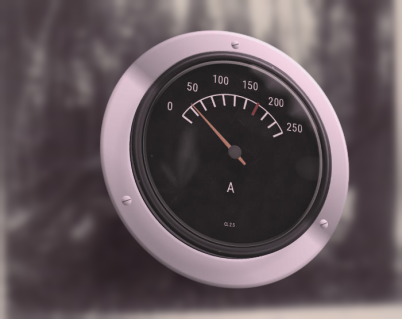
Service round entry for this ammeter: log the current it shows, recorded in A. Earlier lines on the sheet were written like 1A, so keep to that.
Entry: 25A
